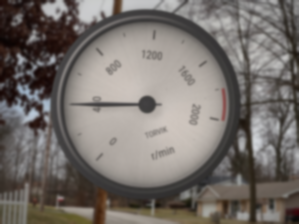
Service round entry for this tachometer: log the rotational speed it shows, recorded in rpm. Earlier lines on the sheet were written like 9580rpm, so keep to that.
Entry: 400rpm
